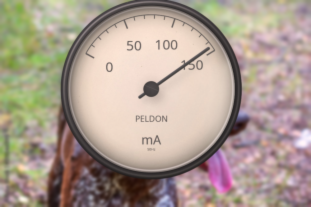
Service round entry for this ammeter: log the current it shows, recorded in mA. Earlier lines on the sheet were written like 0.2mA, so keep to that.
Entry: 145mA
